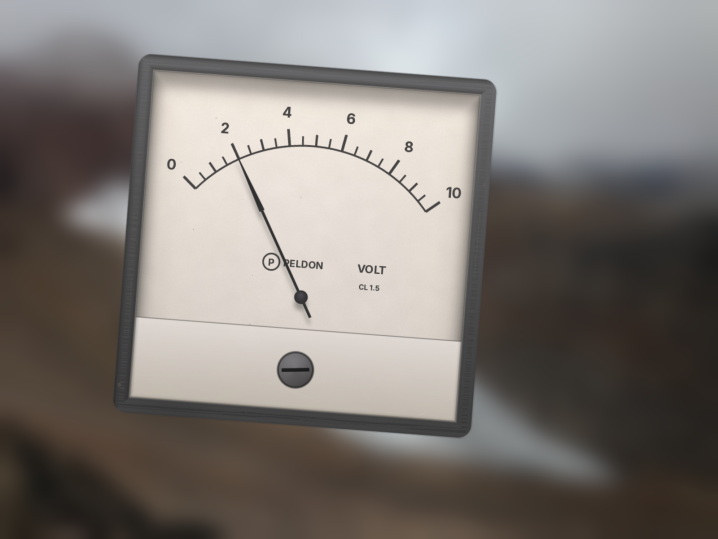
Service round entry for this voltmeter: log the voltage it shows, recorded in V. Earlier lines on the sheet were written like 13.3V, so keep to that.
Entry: 2V
